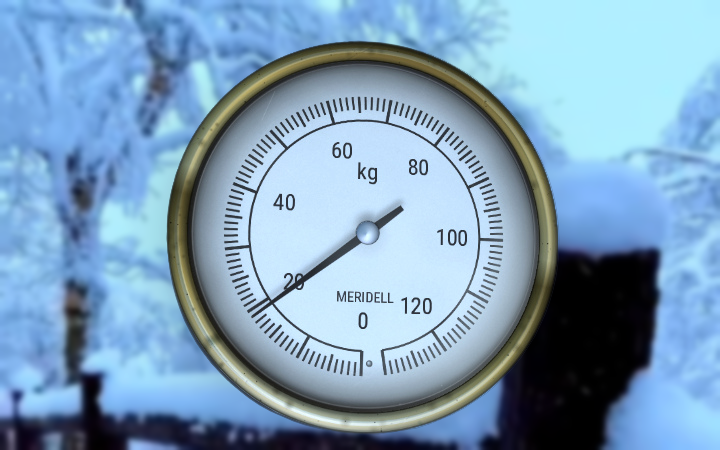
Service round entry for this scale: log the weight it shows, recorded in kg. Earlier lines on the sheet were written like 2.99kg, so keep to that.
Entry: 19kg
